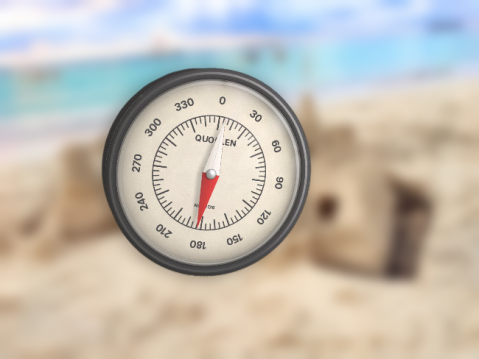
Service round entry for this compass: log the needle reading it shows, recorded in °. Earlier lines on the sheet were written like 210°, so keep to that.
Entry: 185°
